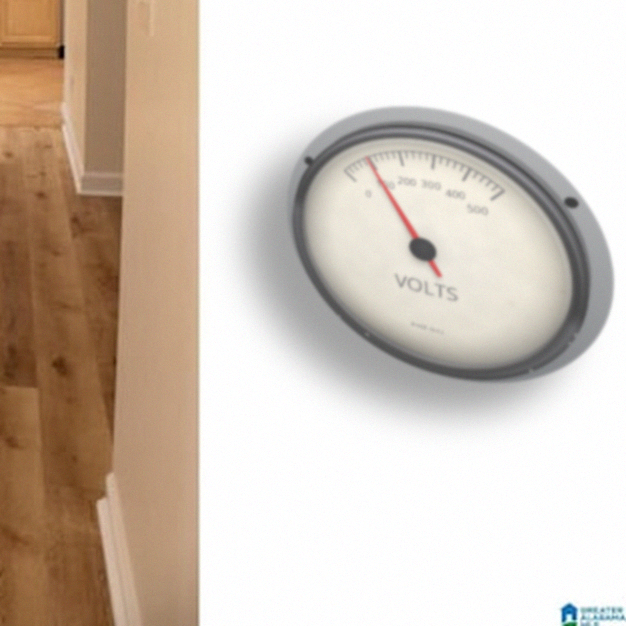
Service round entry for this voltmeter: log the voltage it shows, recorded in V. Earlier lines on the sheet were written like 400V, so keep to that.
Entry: 100V
